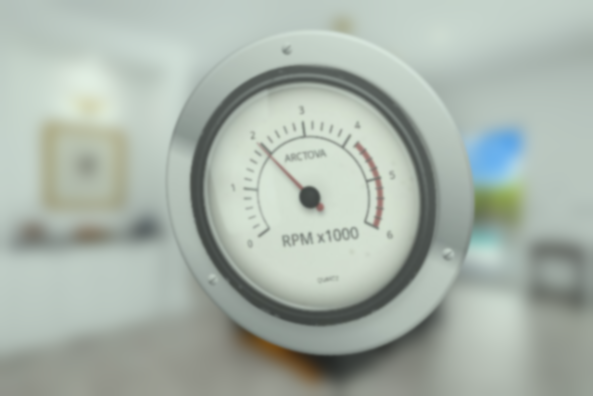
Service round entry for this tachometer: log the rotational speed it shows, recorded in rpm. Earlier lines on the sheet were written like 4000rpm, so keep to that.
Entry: 2000rpm
